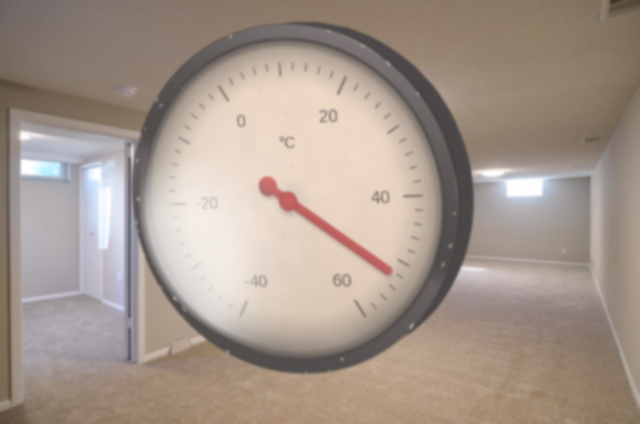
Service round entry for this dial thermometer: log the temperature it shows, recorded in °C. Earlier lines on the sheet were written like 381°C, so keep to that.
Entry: 52°C
